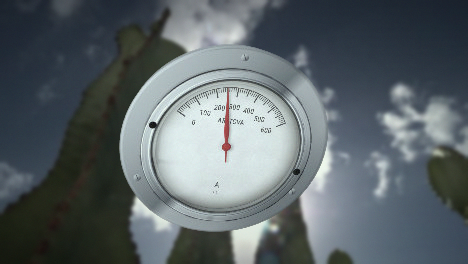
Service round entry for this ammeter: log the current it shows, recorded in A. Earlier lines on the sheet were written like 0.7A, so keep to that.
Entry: 250A
